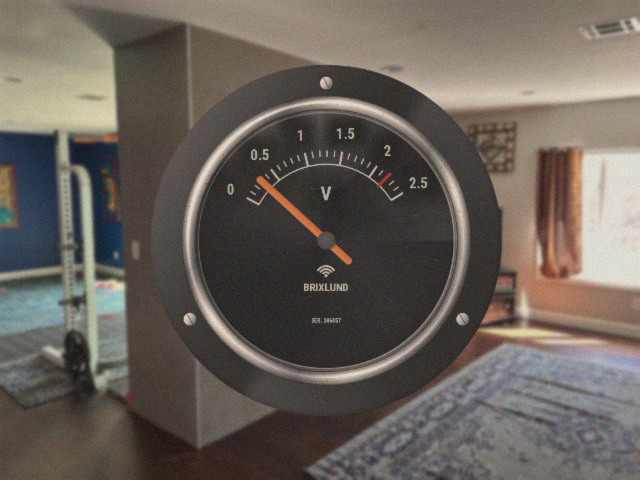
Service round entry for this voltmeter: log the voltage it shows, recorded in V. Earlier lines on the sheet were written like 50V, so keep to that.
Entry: 0.3V
